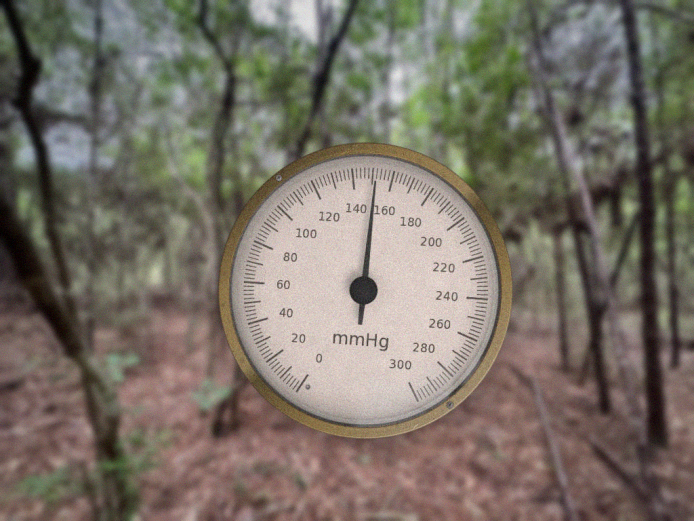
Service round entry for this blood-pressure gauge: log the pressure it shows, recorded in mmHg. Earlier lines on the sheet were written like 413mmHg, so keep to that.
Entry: 152mmHg
